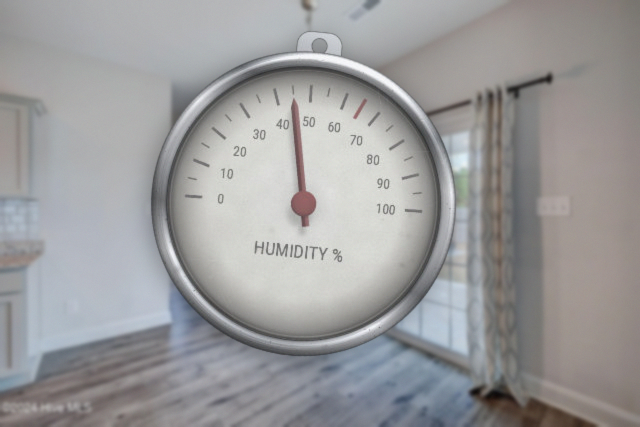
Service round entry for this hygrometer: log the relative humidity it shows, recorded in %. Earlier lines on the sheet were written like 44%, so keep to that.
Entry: 45%
